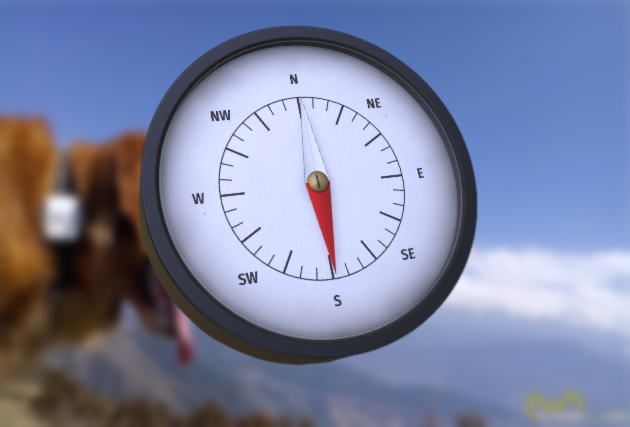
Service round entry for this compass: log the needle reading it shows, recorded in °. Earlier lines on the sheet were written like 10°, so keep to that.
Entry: 180°
